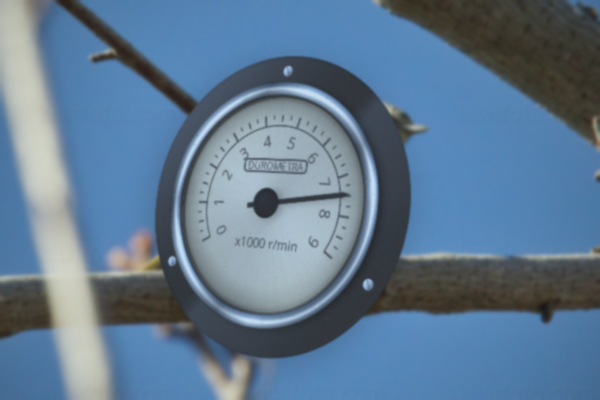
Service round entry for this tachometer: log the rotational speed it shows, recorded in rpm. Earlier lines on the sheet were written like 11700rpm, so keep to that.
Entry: 7500rpm
